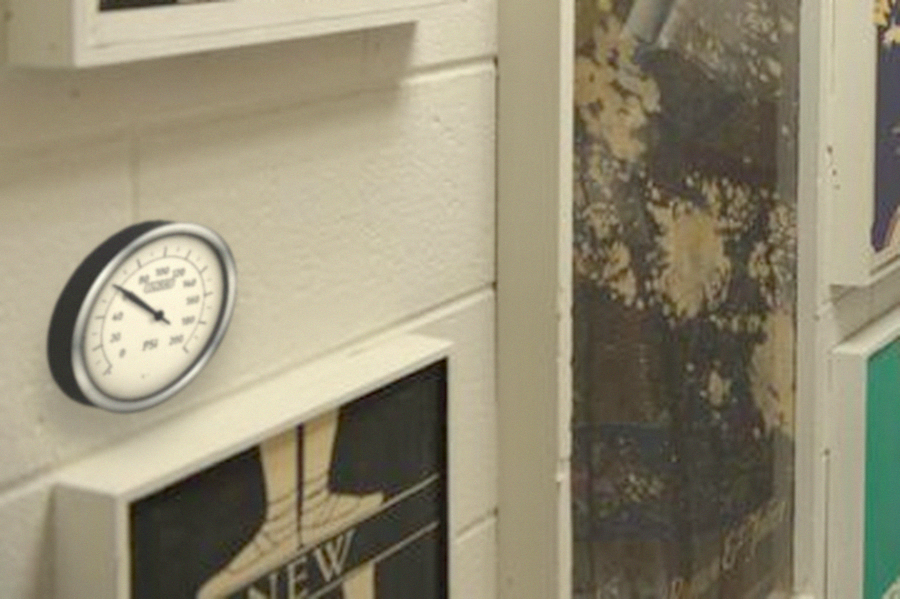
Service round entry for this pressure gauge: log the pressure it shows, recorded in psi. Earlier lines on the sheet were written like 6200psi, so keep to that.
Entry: 60psi
